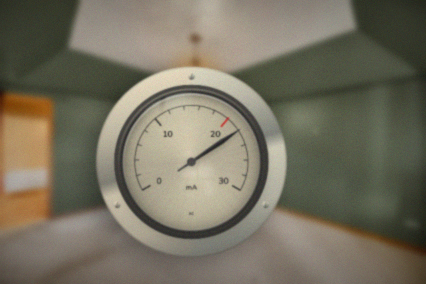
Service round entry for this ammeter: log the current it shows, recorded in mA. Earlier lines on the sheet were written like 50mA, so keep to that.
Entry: 22mA
